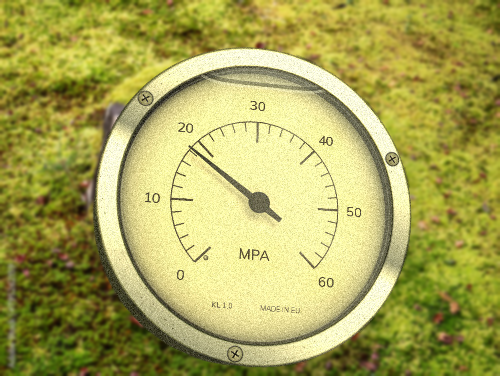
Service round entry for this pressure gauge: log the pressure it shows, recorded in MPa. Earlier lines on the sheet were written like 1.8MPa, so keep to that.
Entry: 18MPa
